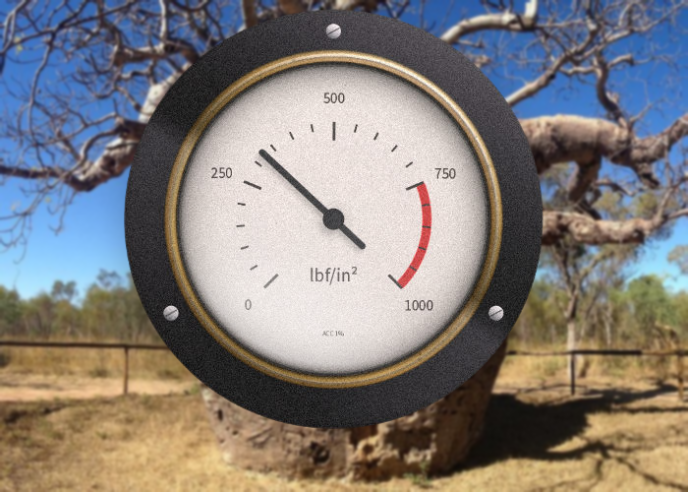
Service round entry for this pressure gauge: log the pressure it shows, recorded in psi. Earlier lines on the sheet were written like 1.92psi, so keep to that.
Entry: 325psi
